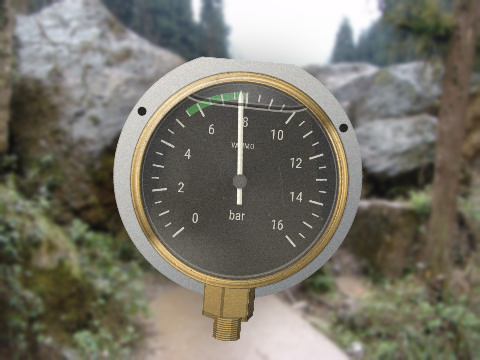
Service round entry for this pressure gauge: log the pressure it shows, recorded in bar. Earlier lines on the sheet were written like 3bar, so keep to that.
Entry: 7.75bar
